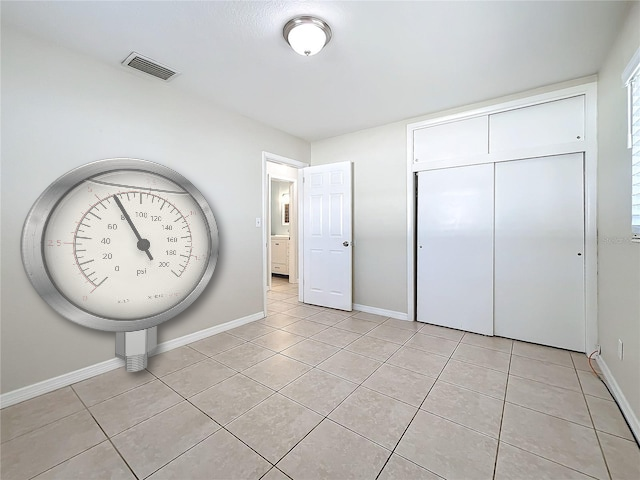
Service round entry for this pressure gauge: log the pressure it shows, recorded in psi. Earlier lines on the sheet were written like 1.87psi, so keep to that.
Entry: 80psi
